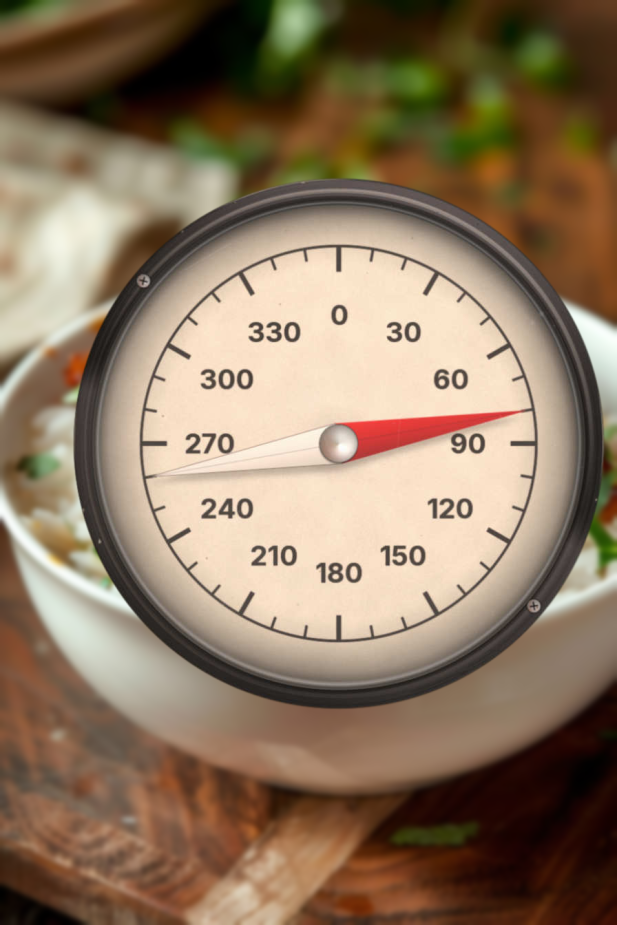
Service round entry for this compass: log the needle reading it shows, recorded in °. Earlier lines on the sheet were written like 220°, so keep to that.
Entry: 80°
